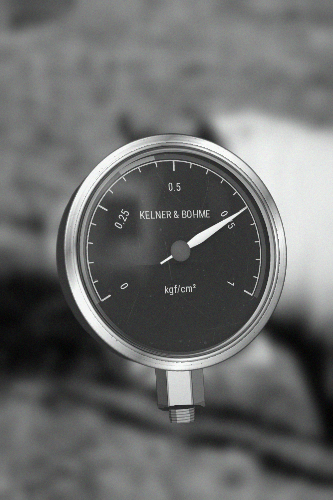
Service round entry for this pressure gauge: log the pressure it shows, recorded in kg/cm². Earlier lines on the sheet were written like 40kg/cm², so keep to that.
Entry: 0.75kg/cm²
